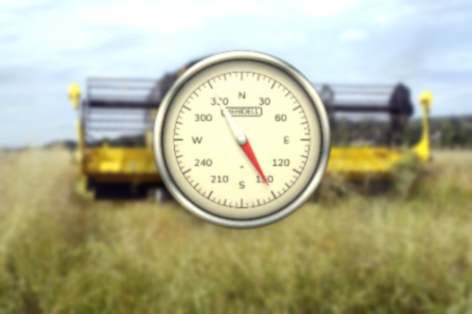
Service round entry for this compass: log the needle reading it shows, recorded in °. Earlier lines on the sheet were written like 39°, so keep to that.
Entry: 150°
